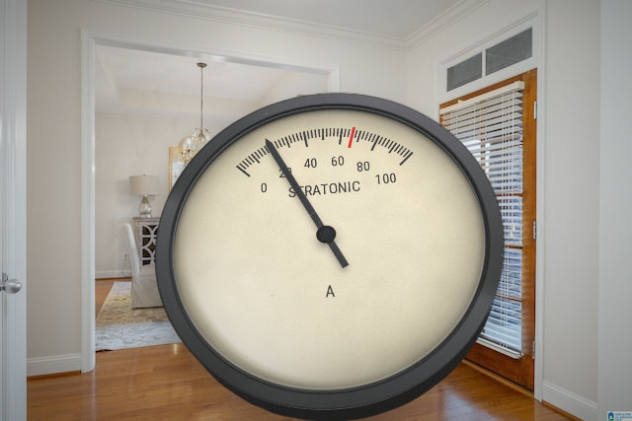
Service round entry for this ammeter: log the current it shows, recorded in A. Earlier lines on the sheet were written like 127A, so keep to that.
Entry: 20A
